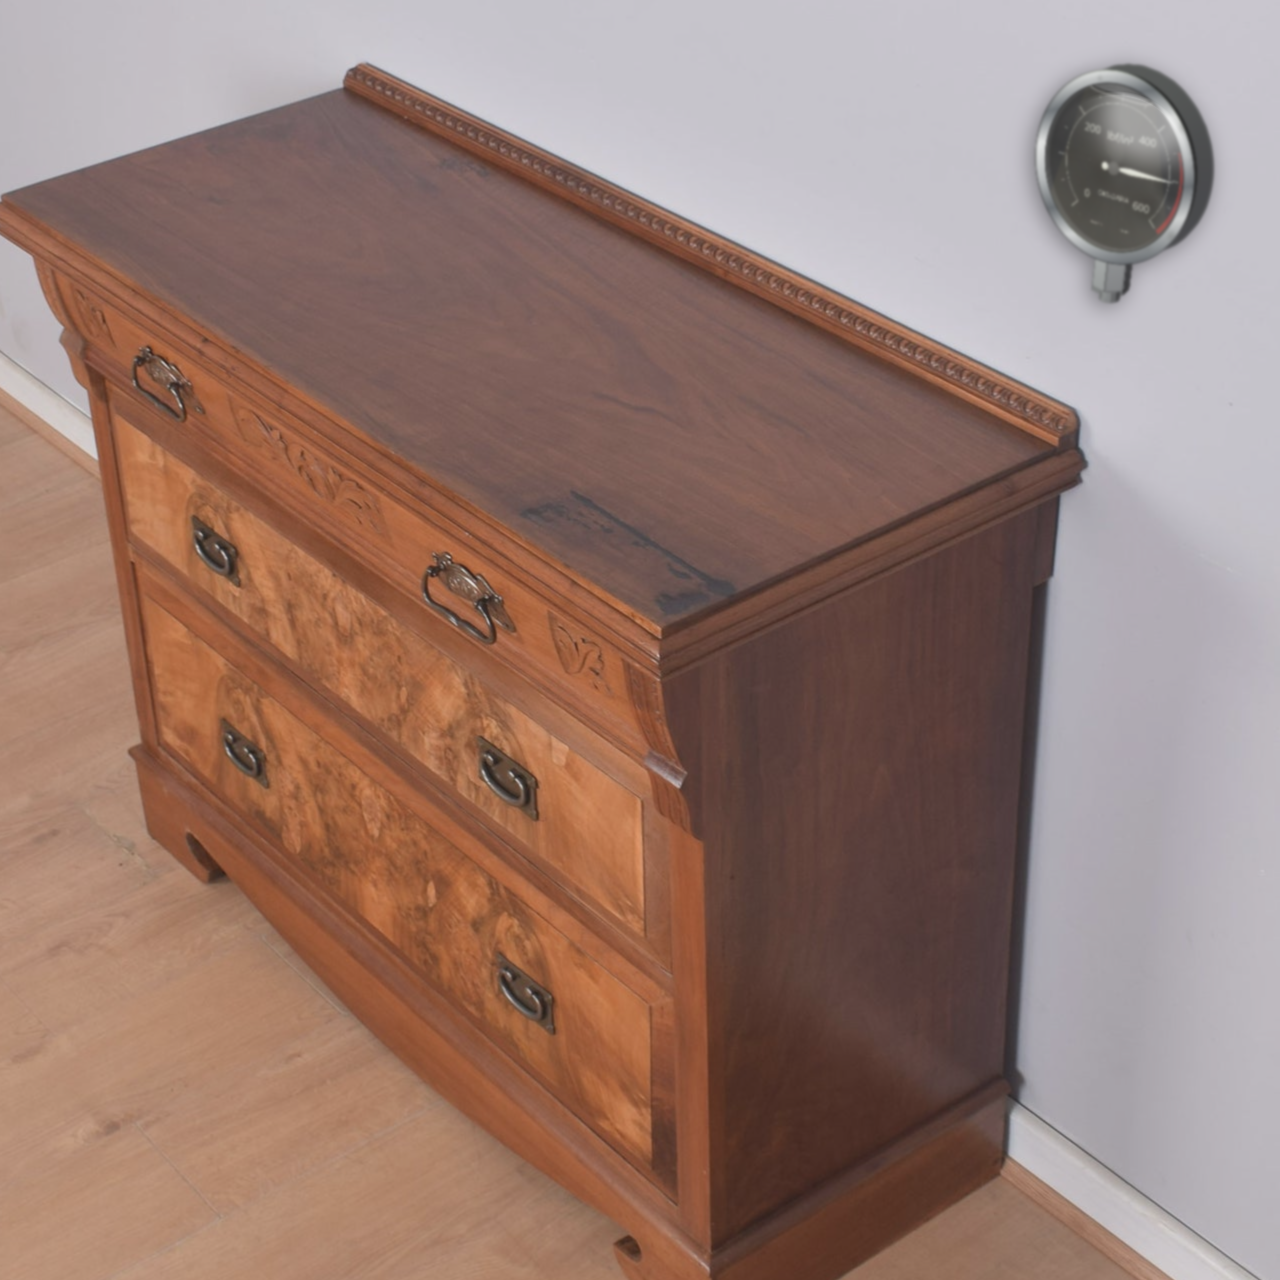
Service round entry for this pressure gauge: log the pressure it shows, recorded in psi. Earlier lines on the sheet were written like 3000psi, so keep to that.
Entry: 500psi
